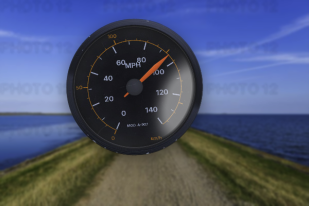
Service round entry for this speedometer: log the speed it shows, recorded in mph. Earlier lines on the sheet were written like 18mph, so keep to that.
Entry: 95mph
